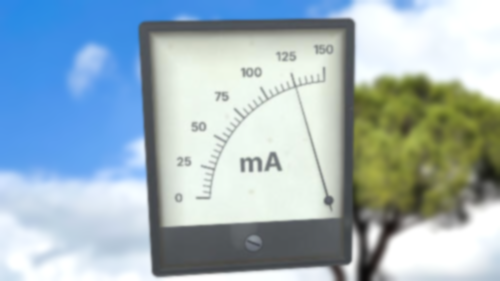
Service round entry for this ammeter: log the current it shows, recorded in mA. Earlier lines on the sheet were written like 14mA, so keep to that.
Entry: 125mA
